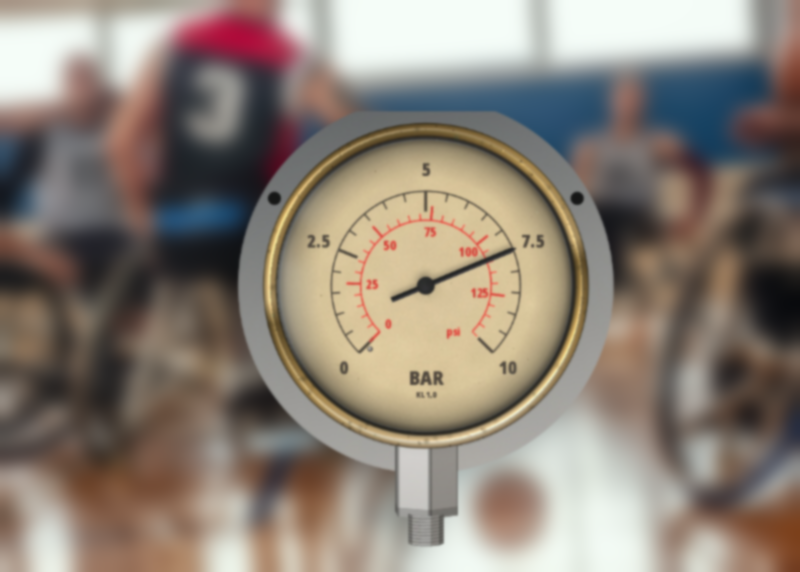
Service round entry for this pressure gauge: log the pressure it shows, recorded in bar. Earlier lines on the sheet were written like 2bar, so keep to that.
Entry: 7.5bar
